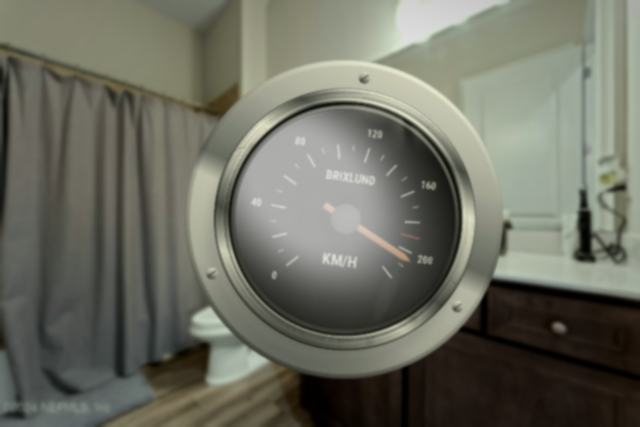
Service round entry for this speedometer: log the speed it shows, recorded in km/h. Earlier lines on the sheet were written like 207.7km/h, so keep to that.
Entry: 205km/h
